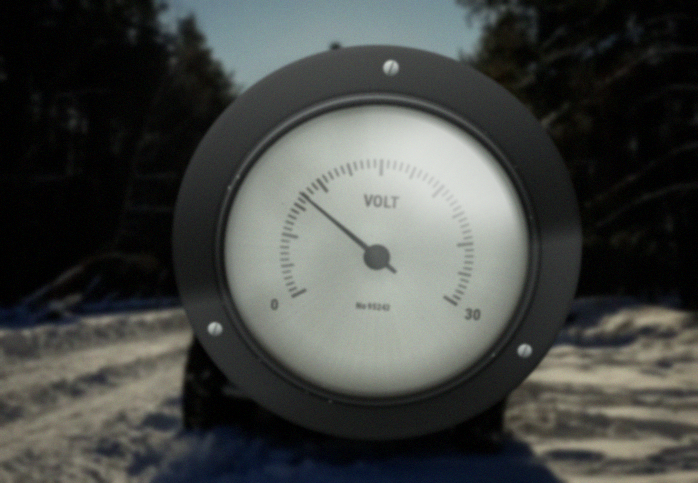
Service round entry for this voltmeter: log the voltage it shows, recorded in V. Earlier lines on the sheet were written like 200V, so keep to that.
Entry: 8.5V
